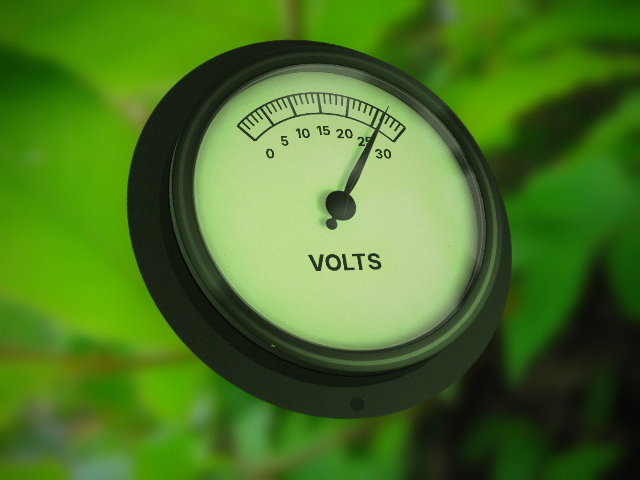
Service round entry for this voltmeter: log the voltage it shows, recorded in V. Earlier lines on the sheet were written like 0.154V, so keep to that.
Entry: 26V
